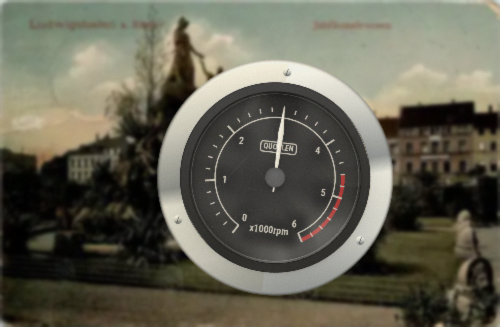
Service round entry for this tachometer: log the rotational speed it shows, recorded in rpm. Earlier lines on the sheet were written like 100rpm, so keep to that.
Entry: 3000rpm
